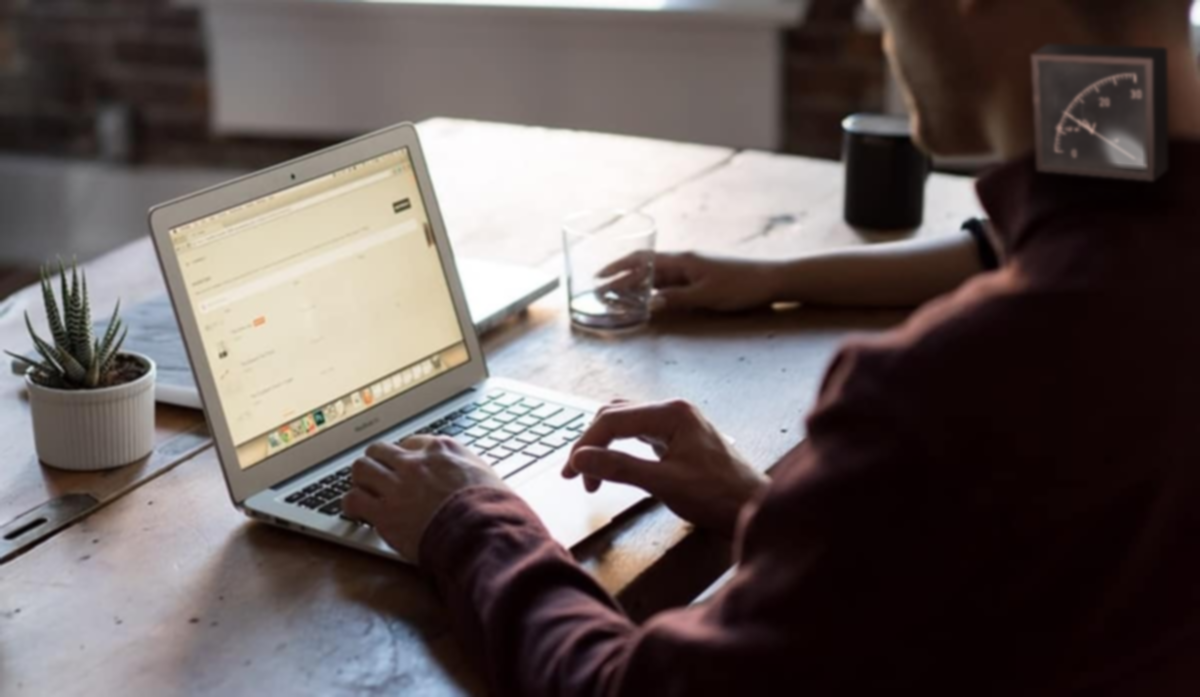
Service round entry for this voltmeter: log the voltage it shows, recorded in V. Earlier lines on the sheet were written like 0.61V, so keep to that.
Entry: 10V
